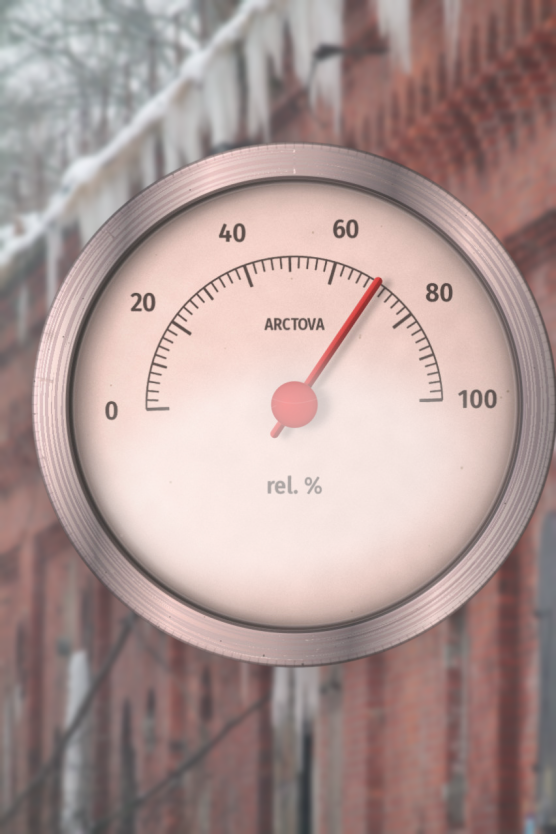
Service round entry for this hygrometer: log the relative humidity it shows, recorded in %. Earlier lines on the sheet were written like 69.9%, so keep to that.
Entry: 70%
